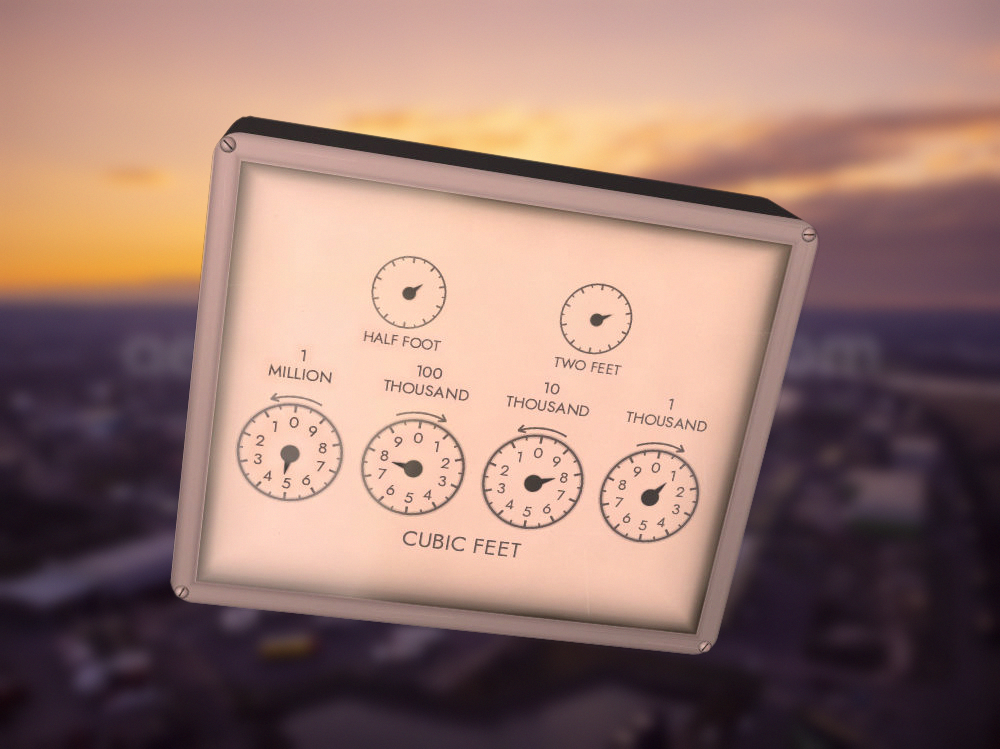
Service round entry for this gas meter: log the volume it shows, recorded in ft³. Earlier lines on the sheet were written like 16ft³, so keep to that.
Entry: 478100ft³
